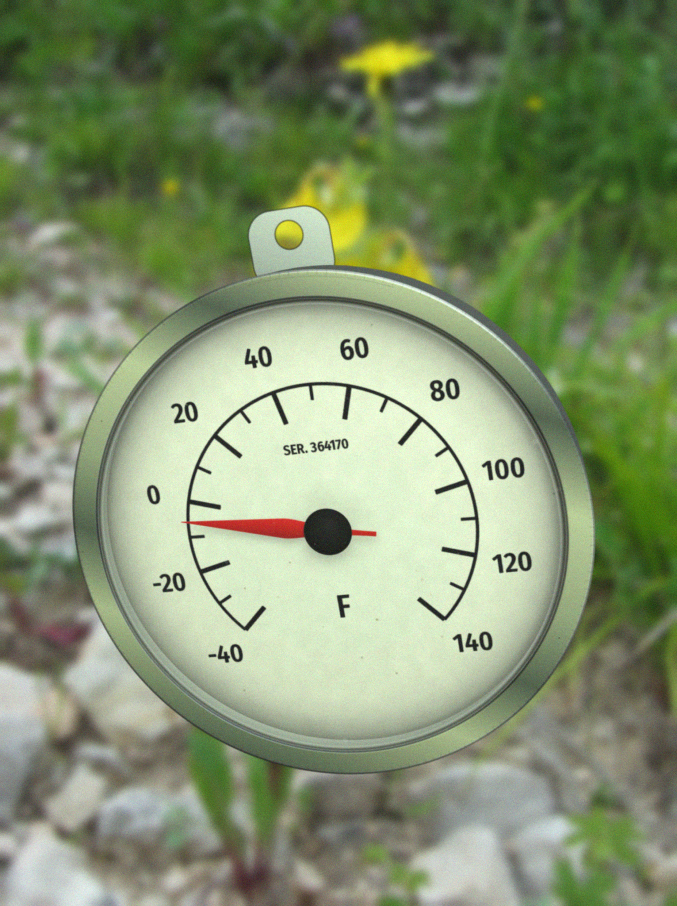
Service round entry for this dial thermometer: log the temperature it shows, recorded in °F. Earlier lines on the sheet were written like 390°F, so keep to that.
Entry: -5°F
